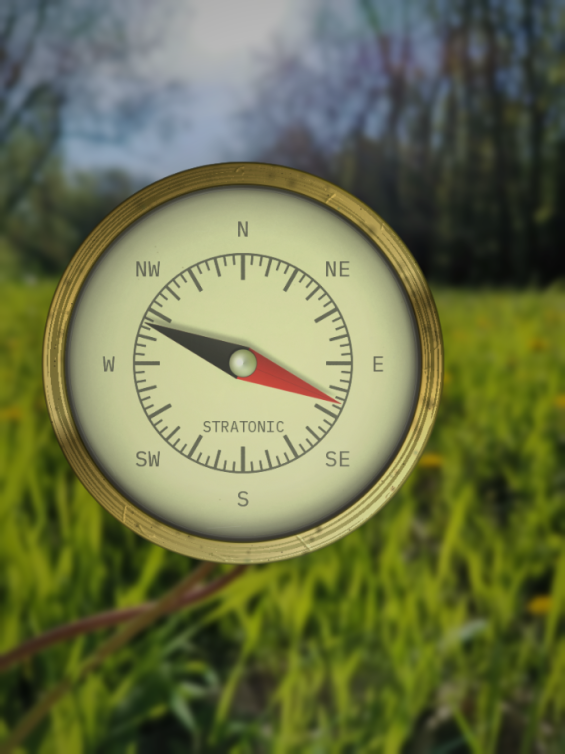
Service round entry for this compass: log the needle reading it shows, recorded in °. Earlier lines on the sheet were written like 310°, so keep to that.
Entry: 112.5°
